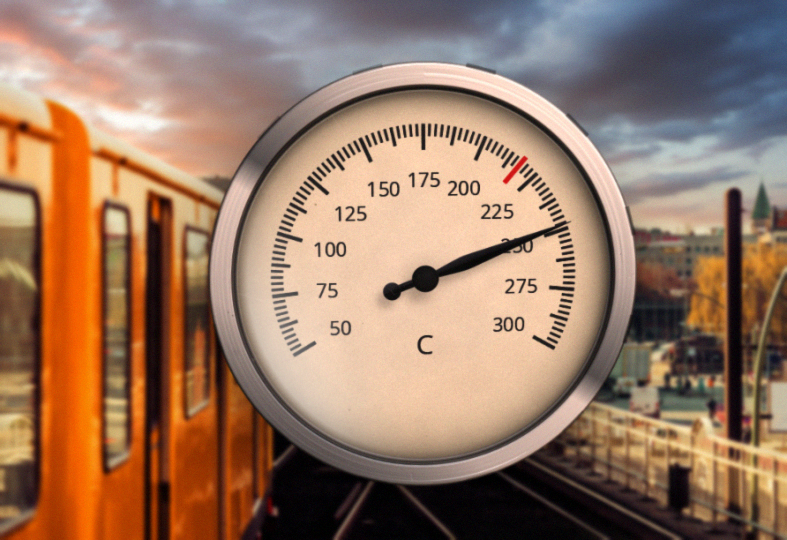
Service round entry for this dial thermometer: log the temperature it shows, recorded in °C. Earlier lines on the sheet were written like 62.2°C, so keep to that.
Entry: 247.5°C
